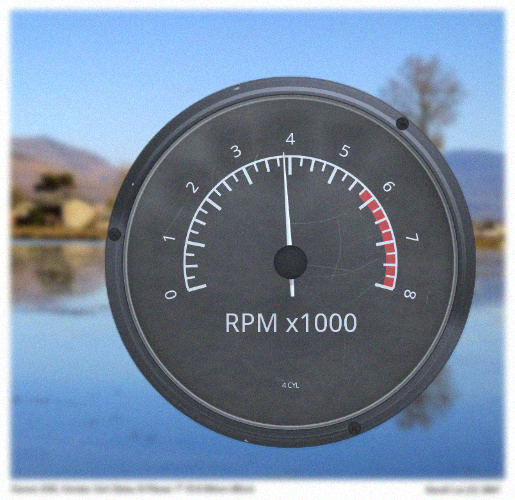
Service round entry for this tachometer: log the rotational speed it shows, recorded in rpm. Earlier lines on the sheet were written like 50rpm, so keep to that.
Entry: 3875rpm
